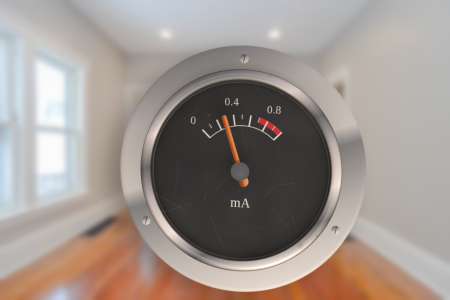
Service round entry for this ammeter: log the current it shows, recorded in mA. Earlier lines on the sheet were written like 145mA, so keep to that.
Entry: 0.3mA
